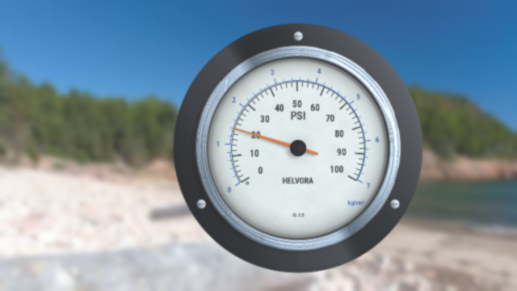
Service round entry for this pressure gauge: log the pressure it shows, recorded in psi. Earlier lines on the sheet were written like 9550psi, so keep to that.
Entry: 20psi
